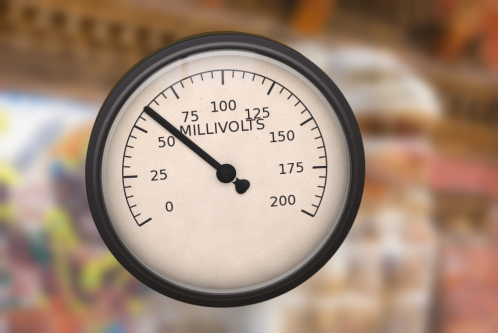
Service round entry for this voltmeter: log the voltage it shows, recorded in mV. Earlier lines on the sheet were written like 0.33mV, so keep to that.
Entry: 60mV
